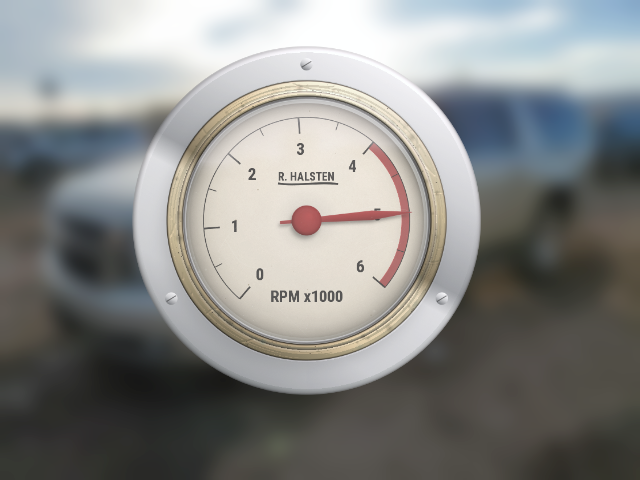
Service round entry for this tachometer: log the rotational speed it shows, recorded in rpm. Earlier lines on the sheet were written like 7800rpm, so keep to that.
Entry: 5000rpm
